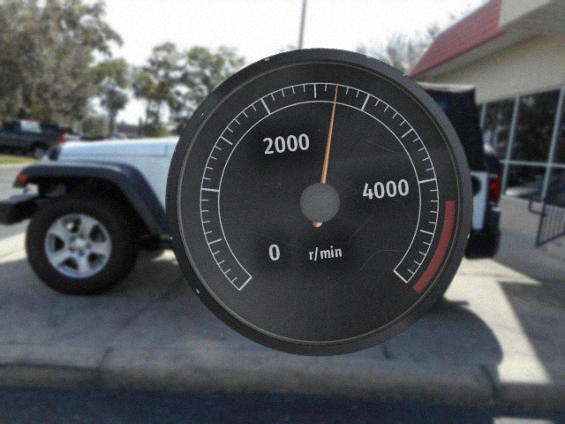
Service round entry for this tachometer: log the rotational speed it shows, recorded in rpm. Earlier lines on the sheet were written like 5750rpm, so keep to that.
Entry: 2700rpm
